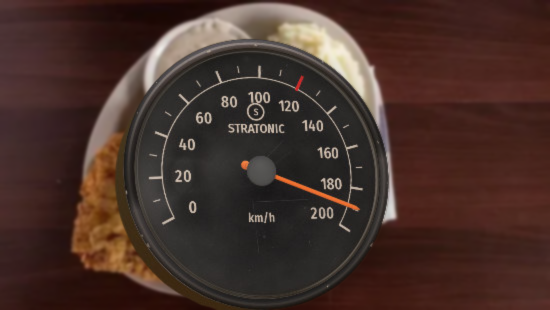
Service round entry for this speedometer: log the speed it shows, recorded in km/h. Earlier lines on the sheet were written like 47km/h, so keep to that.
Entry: 190km/h
